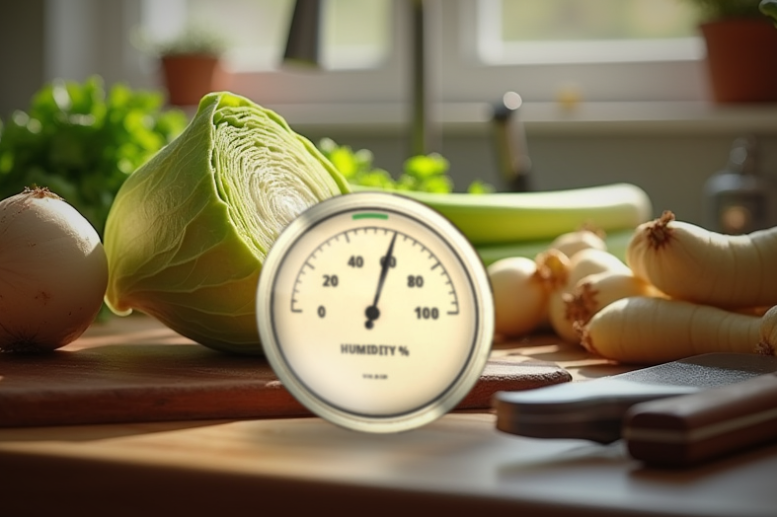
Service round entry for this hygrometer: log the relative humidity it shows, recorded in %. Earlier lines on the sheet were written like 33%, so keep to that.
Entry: 60%
